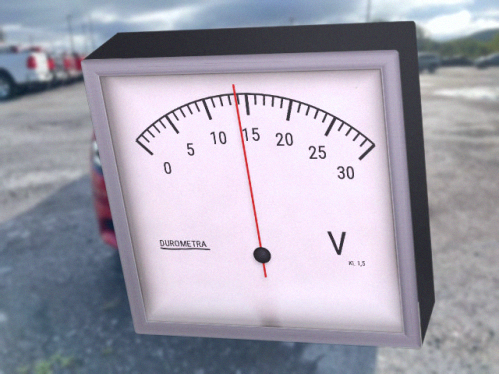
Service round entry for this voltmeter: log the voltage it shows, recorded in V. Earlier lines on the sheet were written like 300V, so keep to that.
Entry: 14V
